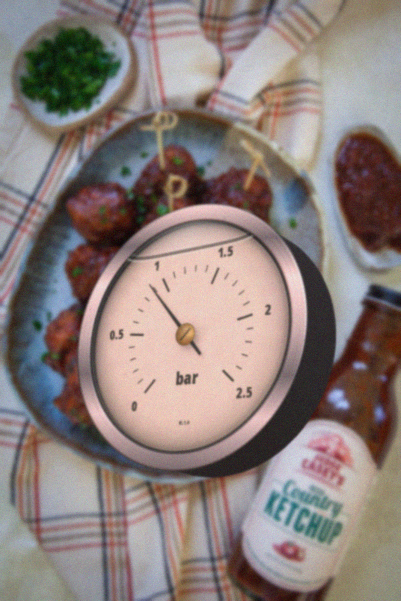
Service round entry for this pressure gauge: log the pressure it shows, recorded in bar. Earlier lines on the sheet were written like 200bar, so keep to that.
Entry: 0.9bar
